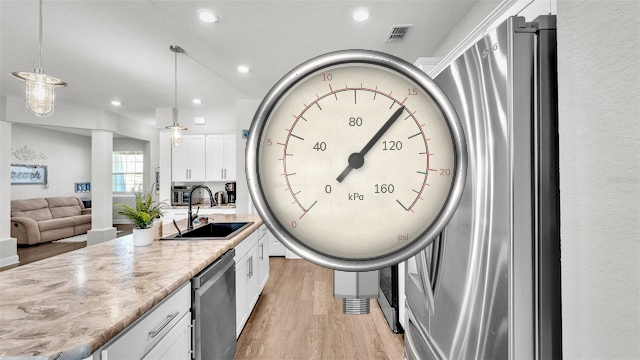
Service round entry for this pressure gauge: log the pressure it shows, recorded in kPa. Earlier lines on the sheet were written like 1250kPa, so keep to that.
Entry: 105kPa
